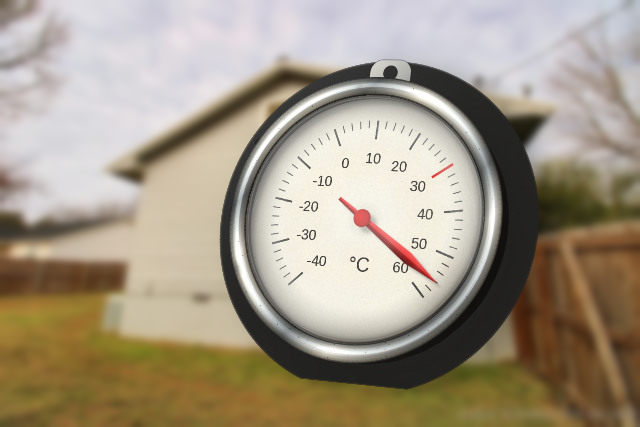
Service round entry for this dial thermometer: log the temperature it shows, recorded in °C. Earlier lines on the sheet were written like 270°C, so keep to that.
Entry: 56°C
